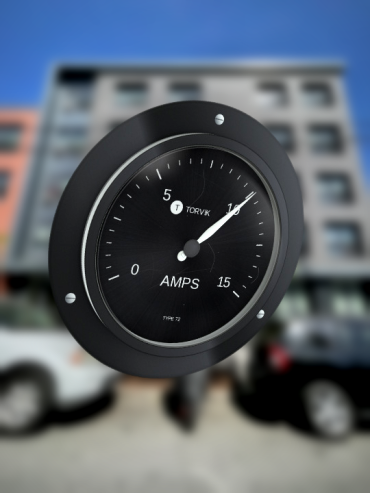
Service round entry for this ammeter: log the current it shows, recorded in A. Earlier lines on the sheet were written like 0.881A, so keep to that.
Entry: 10A
